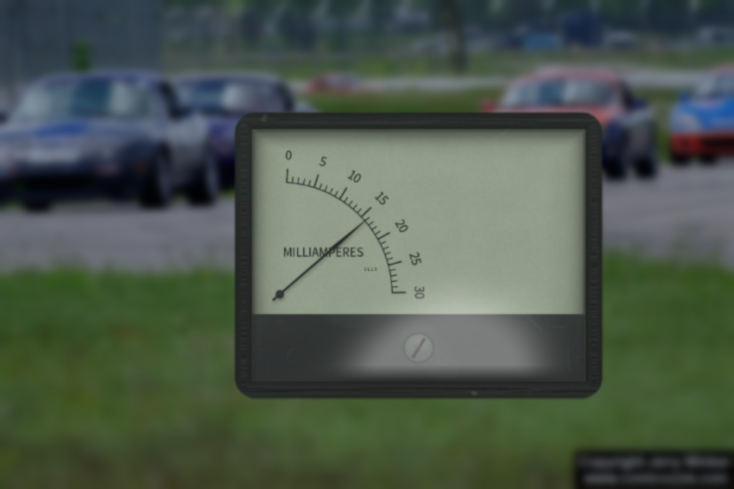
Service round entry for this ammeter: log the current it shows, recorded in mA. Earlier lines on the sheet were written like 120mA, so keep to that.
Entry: 16mA
